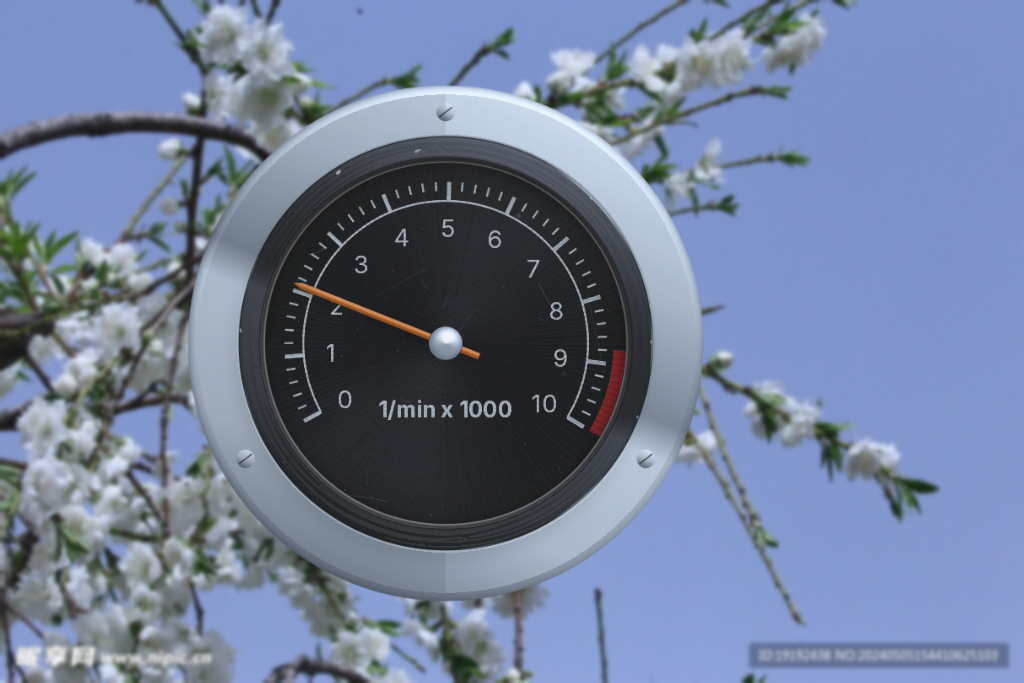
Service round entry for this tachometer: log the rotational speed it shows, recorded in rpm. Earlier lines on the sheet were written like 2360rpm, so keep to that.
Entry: 2100rpm
